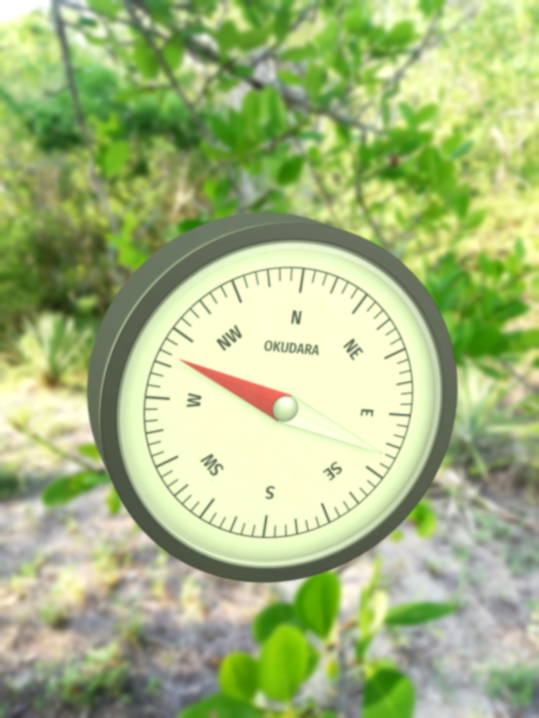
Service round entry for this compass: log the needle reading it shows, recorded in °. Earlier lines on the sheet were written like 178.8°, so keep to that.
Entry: 290°
